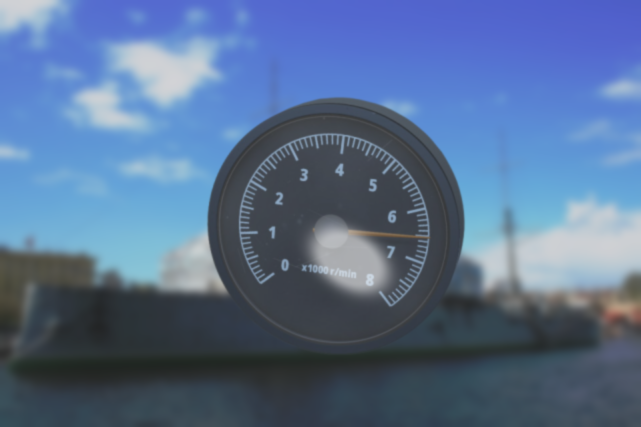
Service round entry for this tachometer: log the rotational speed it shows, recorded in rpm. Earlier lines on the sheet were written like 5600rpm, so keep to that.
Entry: 6500rpm
